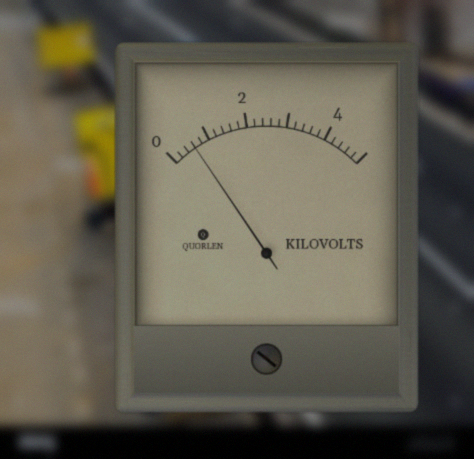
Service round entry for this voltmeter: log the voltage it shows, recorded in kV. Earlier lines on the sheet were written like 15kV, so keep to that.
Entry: 0.6kV
